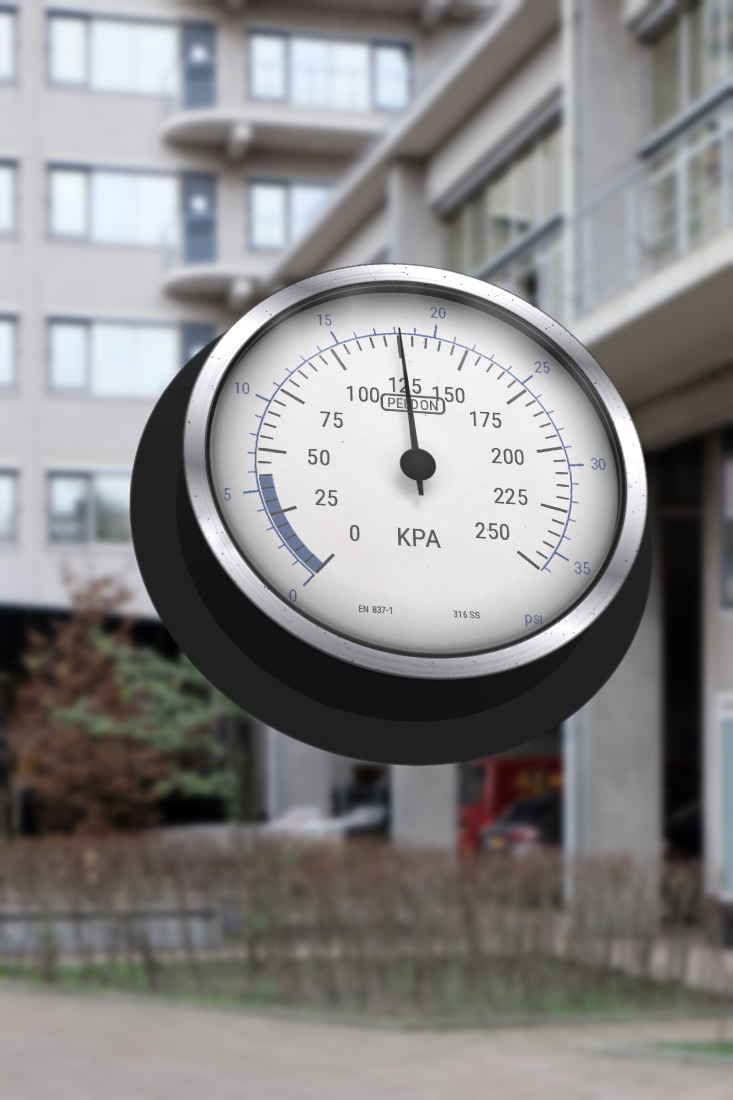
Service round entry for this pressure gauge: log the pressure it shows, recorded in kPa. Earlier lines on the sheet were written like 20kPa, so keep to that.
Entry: 125kPa
